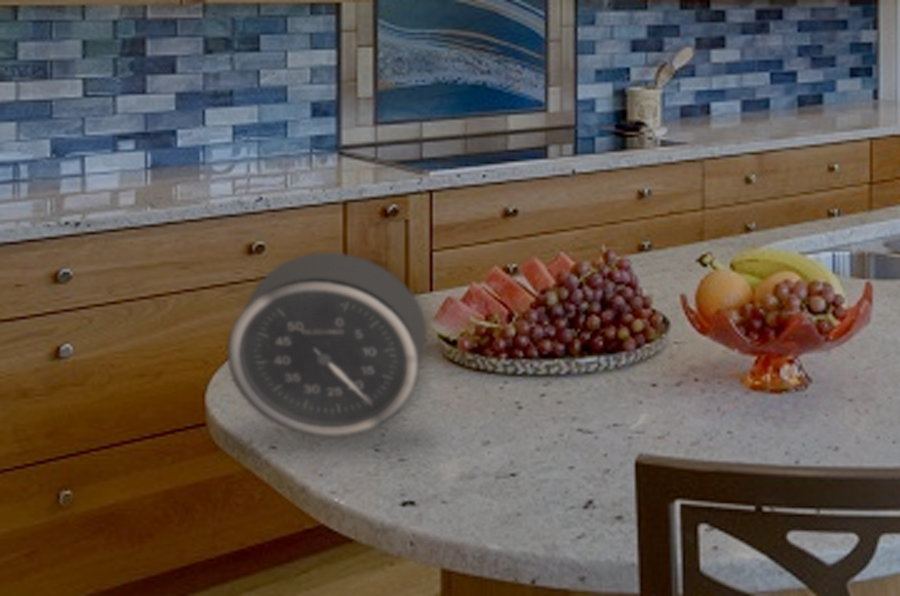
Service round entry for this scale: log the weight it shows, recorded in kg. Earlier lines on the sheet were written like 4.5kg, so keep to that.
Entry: 20kg
